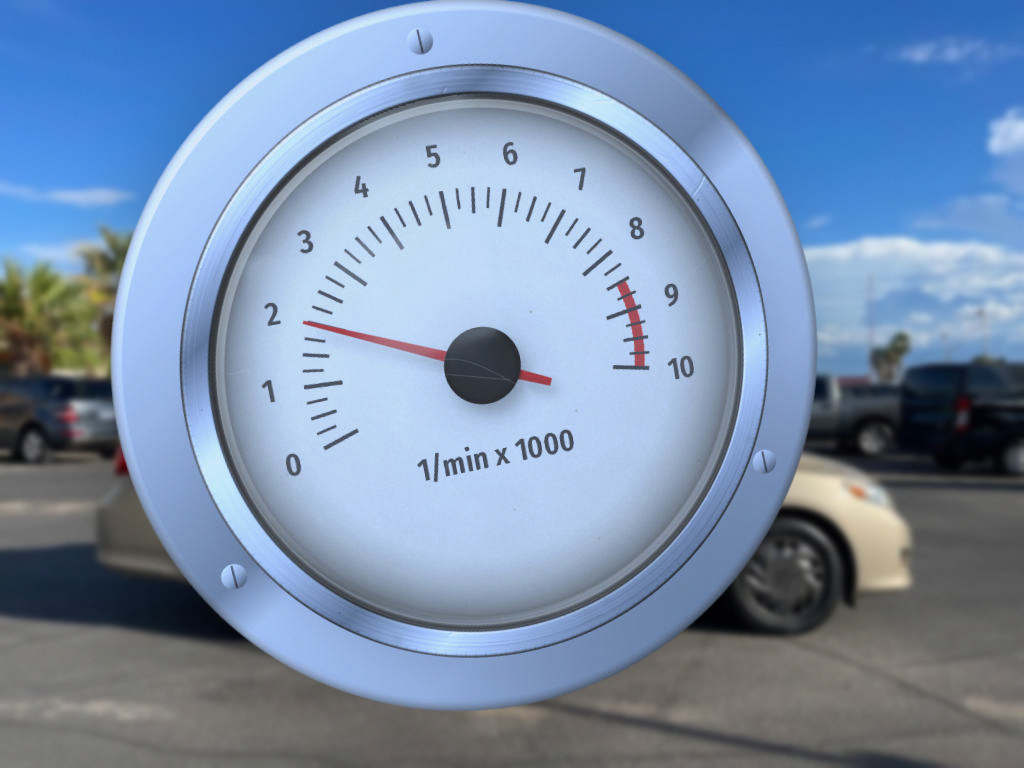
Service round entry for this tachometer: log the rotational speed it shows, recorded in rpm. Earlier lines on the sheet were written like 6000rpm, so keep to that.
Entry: 2000rpm
